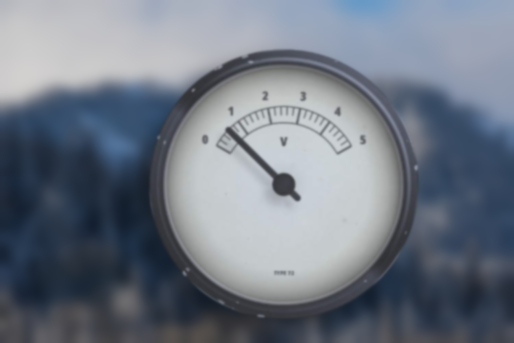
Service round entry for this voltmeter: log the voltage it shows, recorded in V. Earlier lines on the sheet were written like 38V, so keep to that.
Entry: 0.6V
